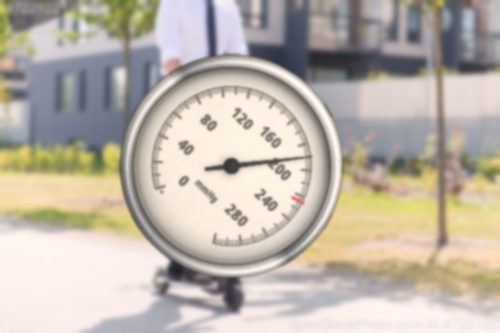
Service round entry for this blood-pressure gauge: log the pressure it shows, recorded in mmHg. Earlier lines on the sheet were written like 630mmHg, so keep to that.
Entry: 190mmHg
